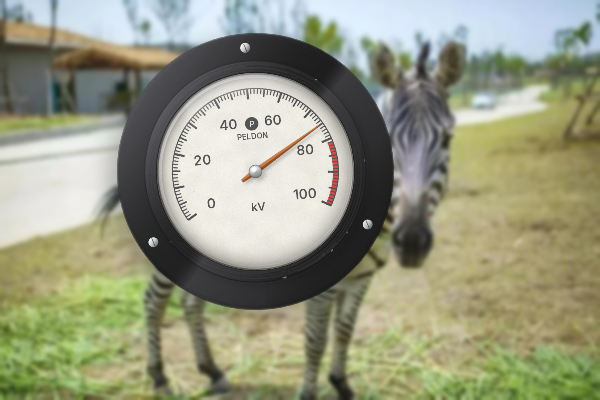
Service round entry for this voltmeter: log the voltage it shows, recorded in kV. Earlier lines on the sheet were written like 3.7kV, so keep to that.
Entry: 75kV
